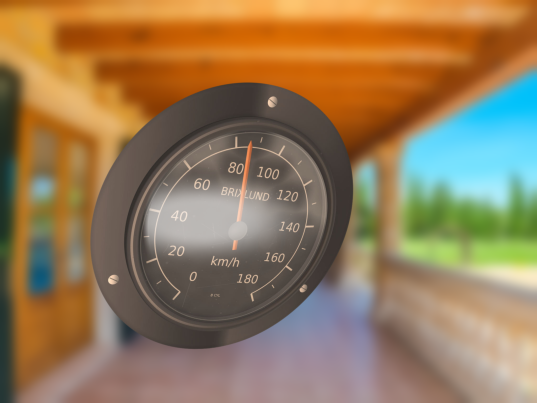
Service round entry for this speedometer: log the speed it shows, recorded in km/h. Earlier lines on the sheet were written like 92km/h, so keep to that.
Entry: 85km/h
